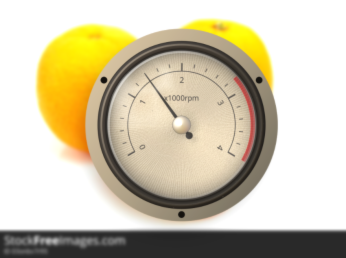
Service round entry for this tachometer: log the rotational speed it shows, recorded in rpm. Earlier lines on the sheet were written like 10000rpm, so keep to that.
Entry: 1400rpm
